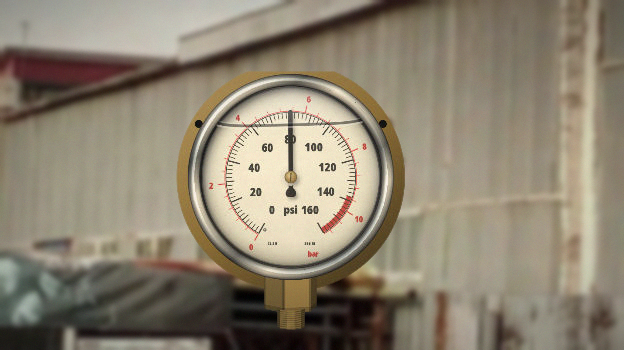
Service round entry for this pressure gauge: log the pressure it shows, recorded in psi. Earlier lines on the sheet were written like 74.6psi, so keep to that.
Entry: 80psi
